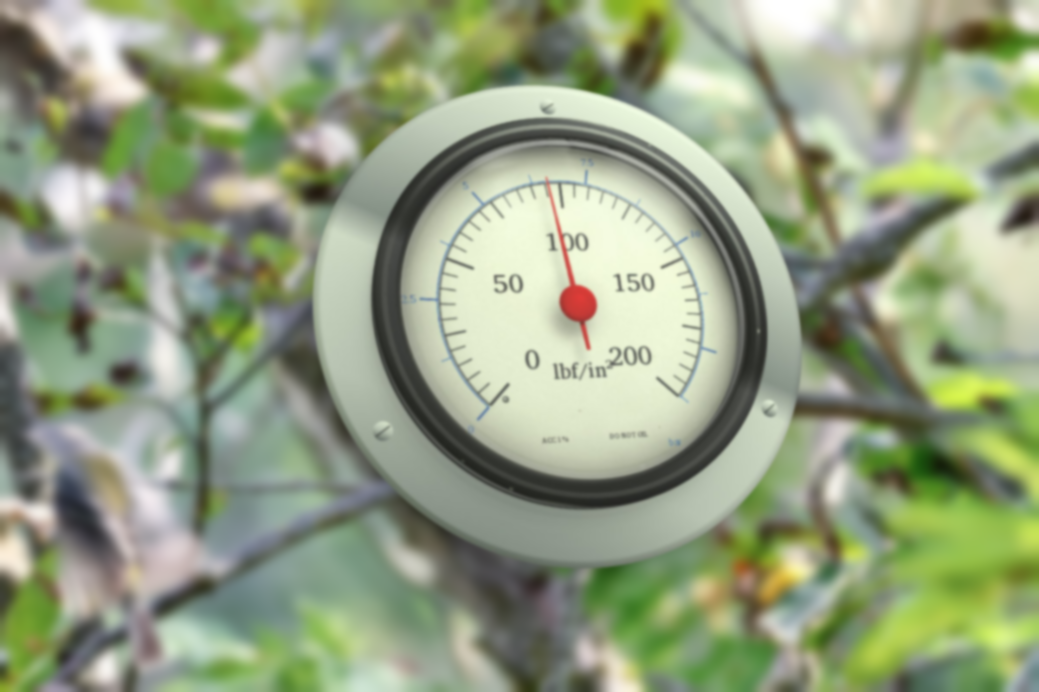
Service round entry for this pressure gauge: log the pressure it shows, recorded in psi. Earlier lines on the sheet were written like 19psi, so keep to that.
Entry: 95psi
